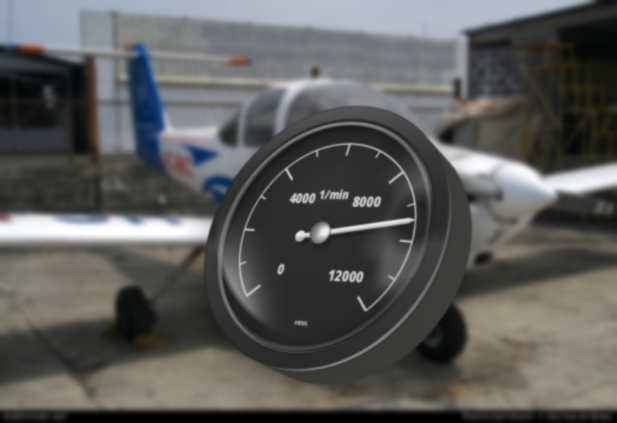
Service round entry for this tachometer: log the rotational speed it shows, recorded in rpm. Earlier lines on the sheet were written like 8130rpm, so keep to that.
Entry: 9500rpm
